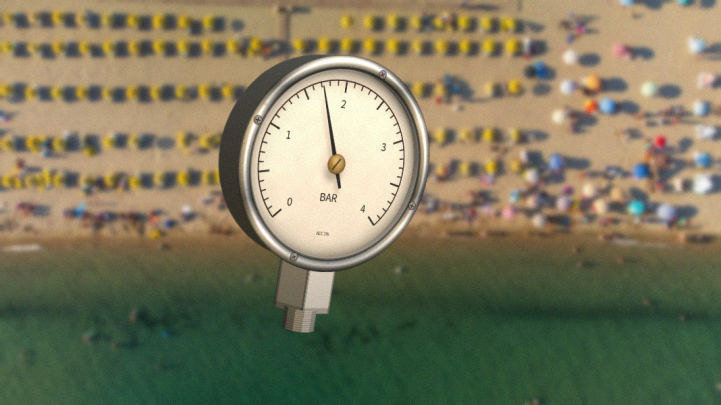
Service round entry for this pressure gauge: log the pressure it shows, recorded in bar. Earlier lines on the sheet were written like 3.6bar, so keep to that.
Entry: 1.7bar
